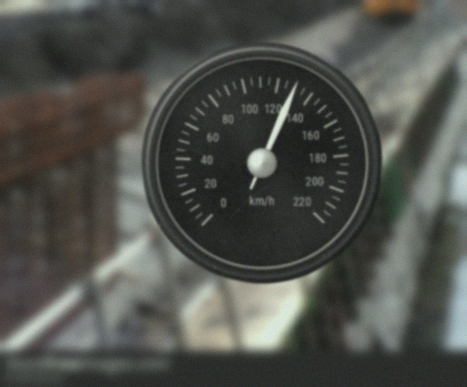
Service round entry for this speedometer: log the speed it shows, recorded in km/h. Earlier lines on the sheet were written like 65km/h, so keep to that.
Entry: 130km/h
